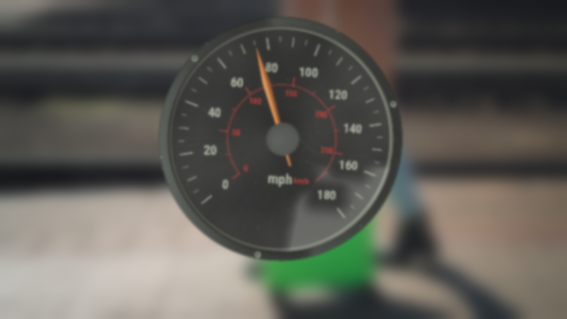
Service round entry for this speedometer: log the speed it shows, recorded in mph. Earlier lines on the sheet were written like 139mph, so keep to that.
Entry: 75mph
